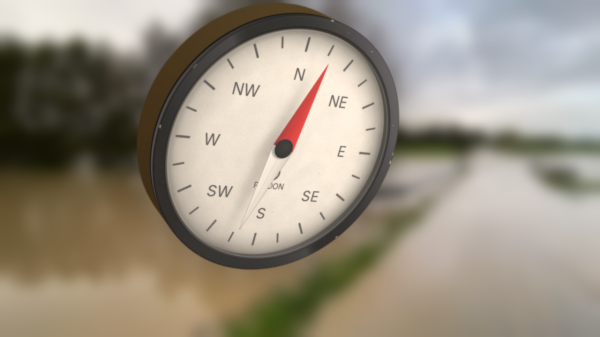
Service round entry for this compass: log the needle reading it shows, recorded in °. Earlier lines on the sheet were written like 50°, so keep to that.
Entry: 15°
